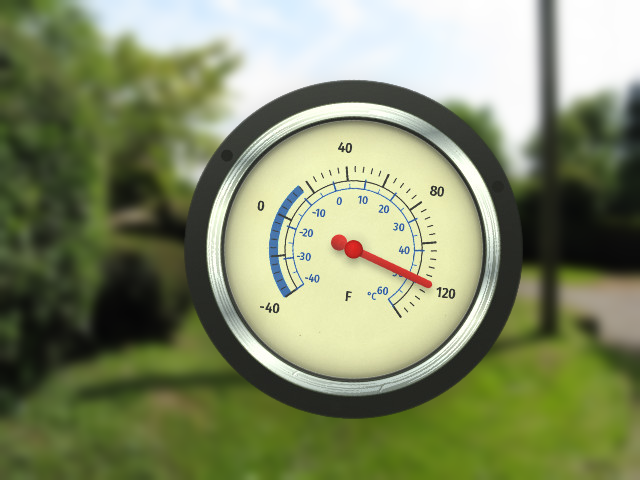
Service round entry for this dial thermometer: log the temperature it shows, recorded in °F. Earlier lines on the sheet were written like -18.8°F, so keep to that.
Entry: 120°F
